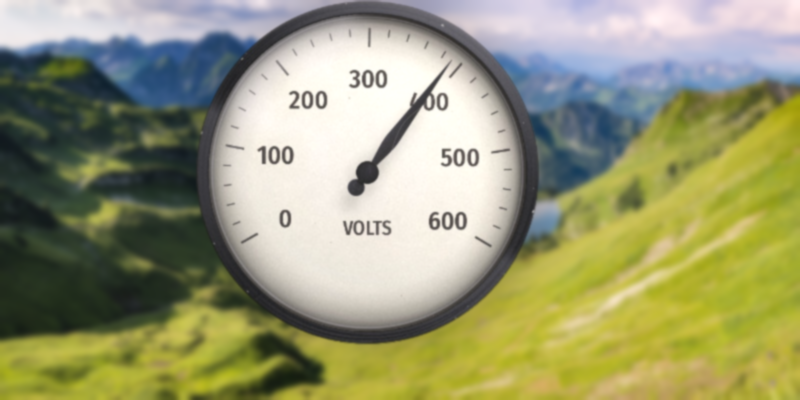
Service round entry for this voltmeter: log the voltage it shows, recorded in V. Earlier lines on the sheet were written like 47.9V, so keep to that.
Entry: 390V
